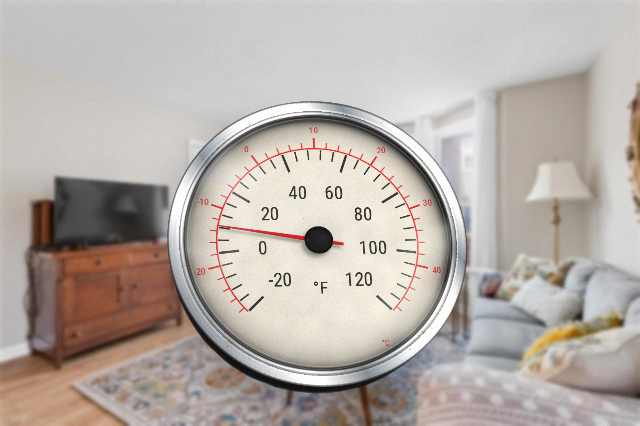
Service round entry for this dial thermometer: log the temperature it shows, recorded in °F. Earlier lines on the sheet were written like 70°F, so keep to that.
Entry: 8°F
